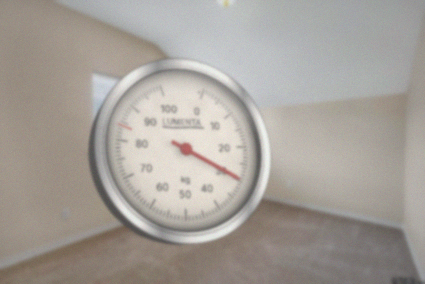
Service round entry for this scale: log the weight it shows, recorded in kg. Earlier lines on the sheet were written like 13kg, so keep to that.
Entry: 30kg
